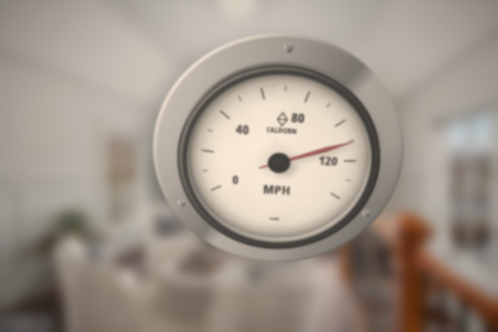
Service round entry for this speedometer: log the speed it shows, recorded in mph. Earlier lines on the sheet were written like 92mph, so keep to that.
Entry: 110mph
